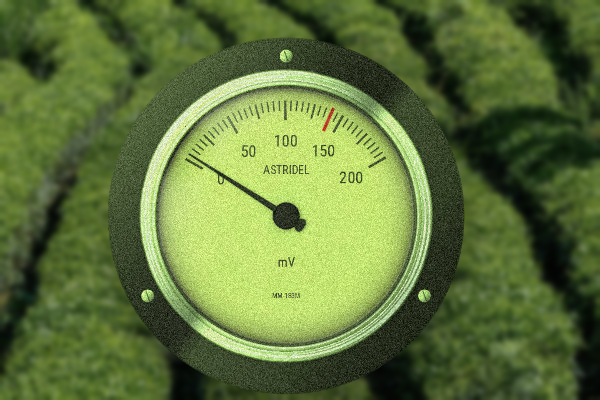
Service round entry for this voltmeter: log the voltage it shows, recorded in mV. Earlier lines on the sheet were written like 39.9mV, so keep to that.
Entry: 5mV
